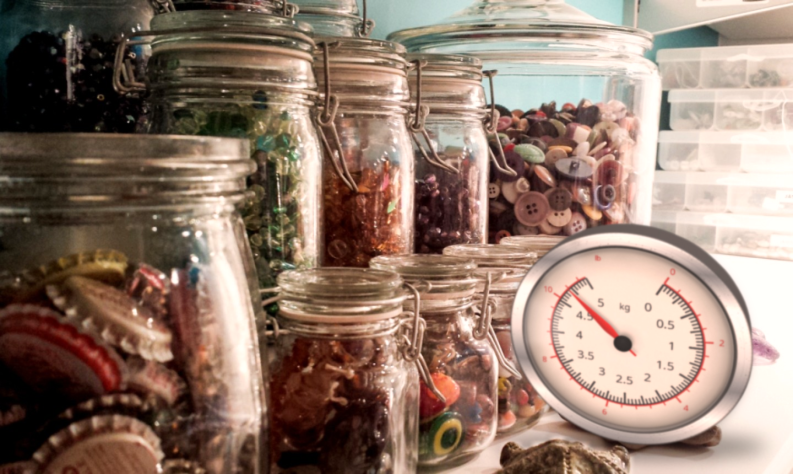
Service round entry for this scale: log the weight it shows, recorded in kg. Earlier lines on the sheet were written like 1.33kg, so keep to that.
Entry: 4.75kg
